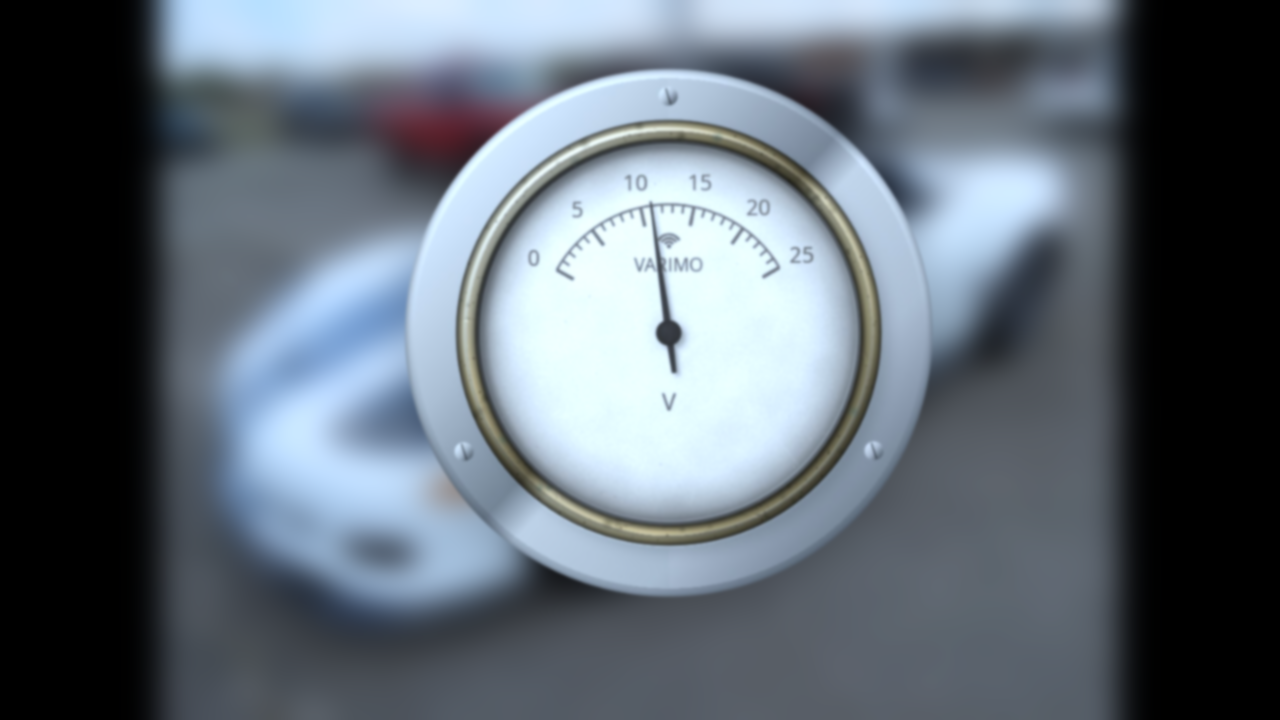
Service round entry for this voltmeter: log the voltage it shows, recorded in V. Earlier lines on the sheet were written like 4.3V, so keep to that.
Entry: 11V
